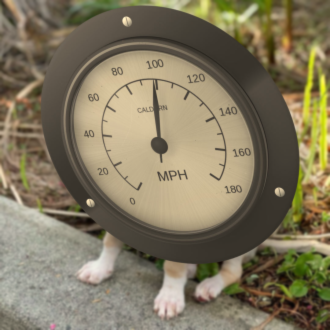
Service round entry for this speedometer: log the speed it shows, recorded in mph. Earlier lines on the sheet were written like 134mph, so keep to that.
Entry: 100mph
